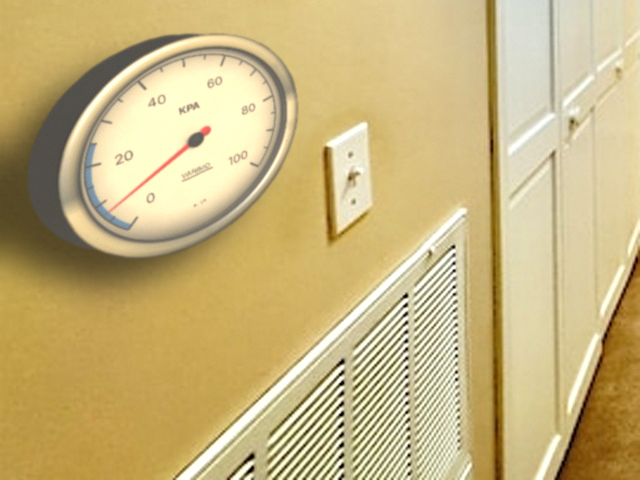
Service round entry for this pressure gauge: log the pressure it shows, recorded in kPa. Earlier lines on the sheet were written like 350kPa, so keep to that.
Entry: 7.5kPa
